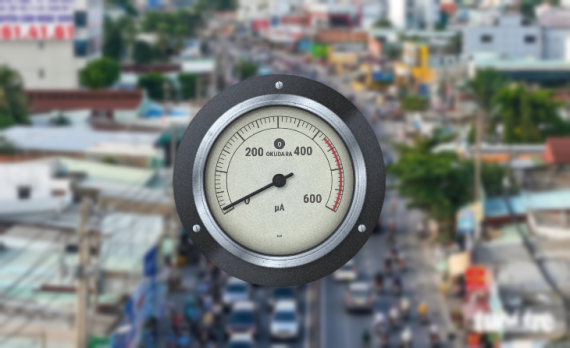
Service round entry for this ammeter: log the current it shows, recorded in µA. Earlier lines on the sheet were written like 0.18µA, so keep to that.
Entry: 10µA
